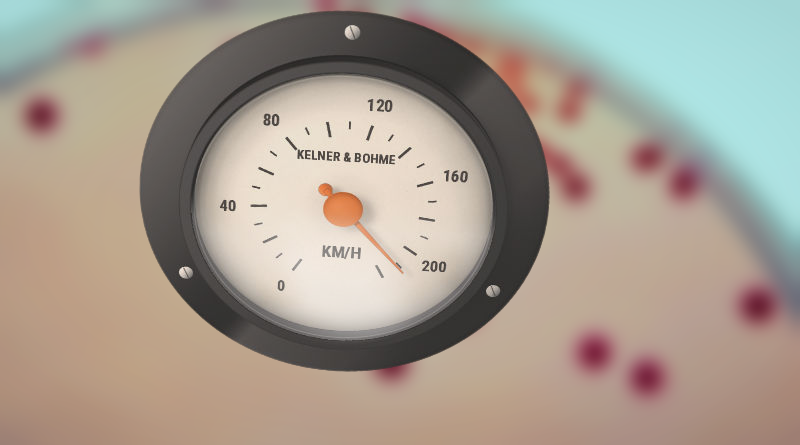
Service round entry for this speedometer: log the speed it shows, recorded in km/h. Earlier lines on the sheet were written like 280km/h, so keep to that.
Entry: 210km/h
